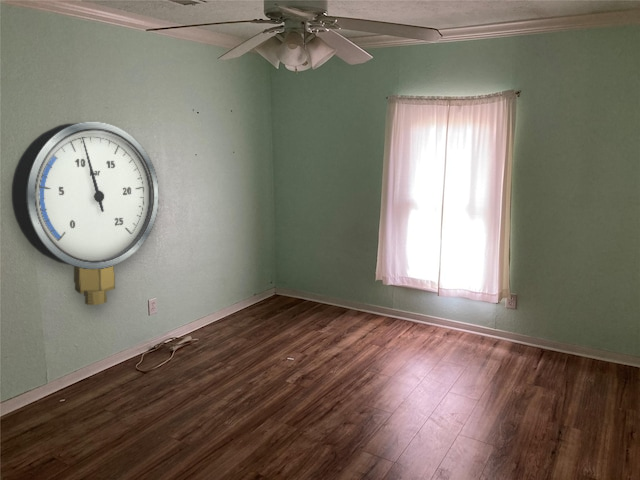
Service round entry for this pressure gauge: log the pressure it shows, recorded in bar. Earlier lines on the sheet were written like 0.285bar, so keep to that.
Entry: 11bar
